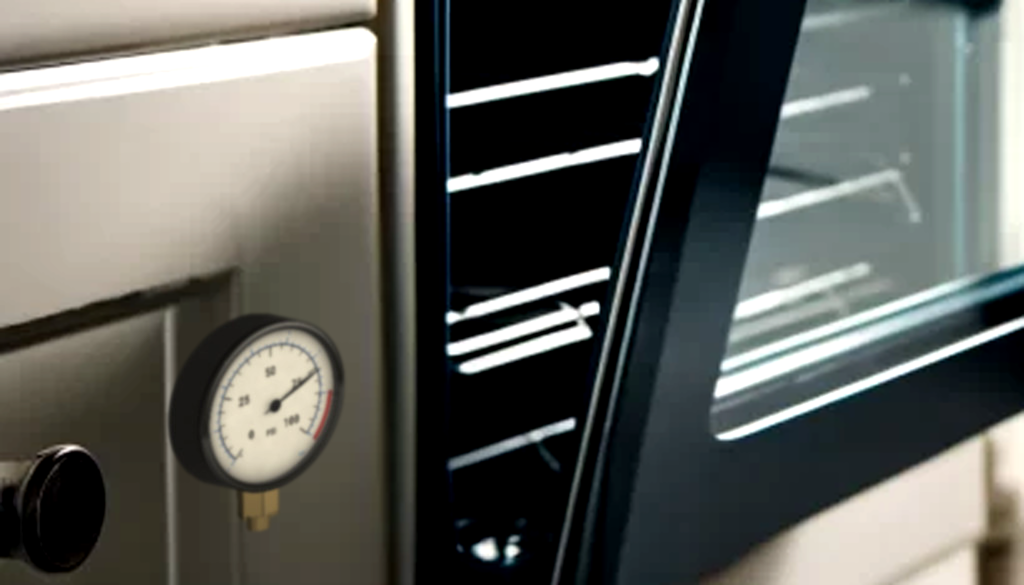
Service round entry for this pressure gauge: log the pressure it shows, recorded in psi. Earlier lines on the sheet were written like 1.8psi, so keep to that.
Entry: 75psi
